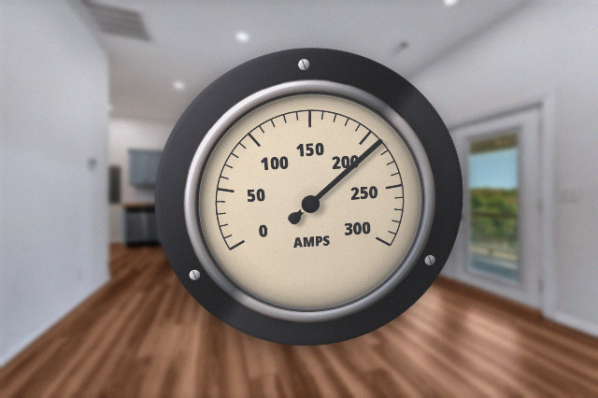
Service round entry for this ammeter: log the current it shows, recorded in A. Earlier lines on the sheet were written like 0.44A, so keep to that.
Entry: 210A
